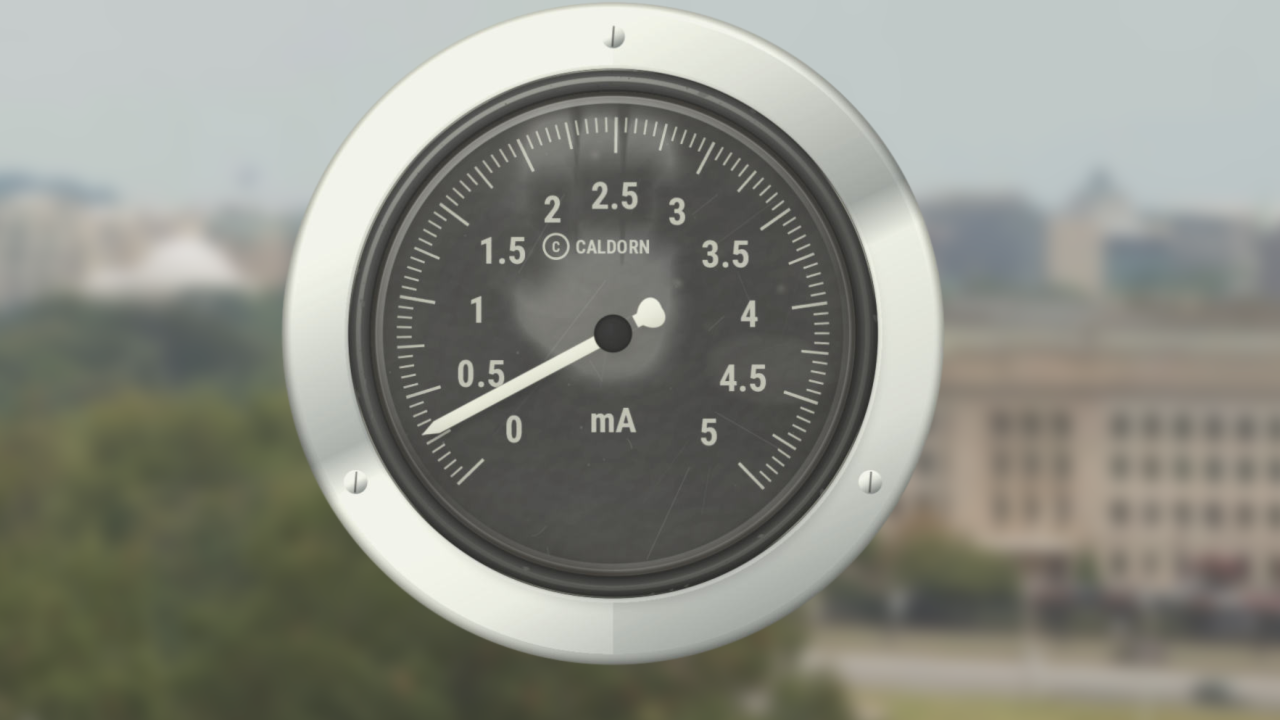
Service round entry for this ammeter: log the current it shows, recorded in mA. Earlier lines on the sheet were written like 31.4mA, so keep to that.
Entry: 0.3mA
